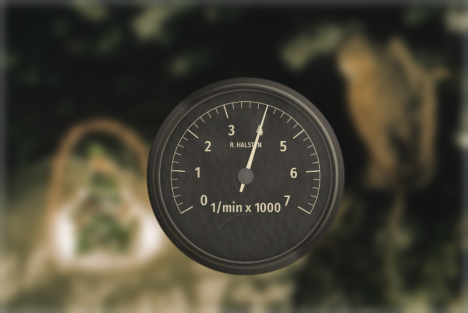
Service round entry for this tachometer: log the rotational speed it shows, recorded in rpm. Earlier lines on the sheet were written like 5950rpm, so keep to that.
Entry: 4000rpm
